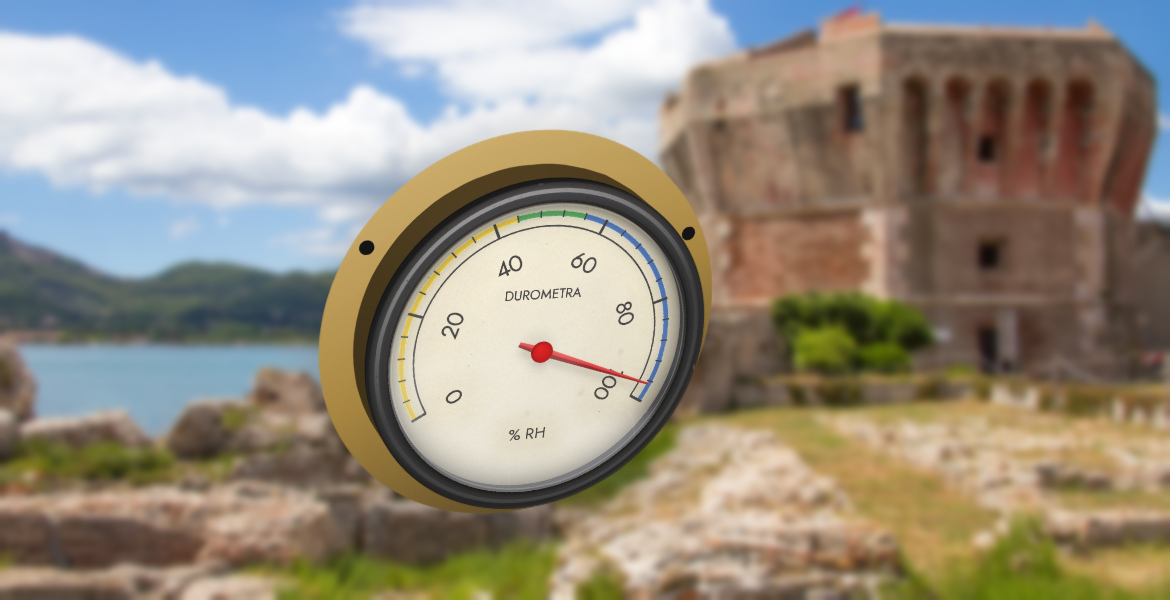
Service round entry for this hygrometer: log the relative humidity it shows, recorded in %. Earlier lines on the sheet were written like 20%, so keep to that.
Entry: 96%
